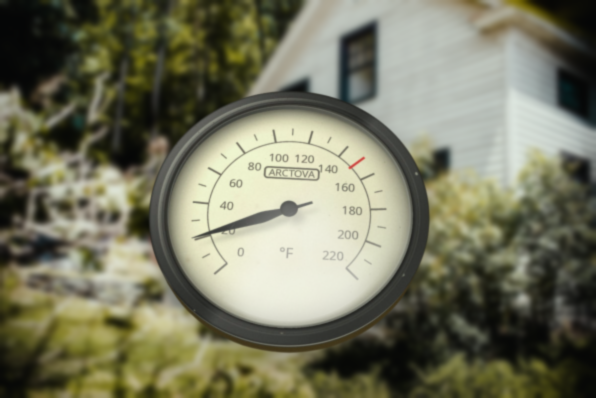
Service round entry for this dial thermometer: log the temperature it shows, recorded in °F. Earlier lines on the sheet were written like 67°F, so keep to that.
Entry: 20°F
